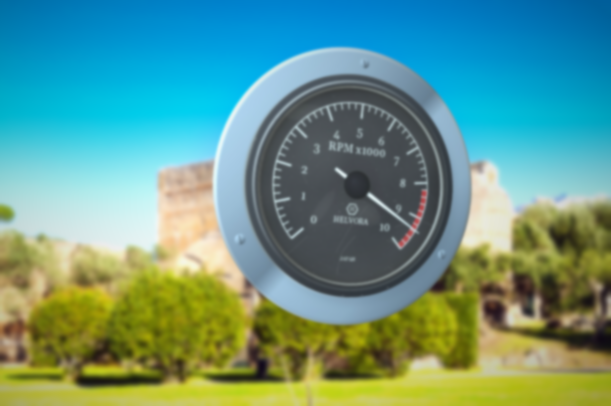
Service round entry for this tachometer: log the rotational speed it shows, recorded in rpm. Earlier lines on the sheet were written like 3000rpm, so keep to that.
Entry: 9400rpm
